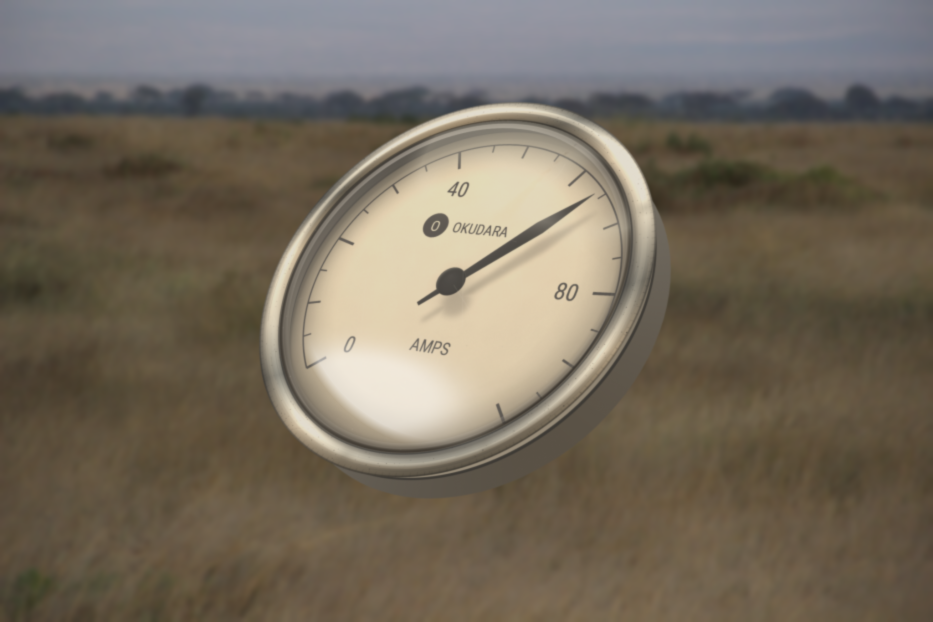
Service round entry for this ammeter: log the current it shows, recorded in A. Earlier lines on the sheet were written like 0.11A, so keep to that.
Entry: 65A
